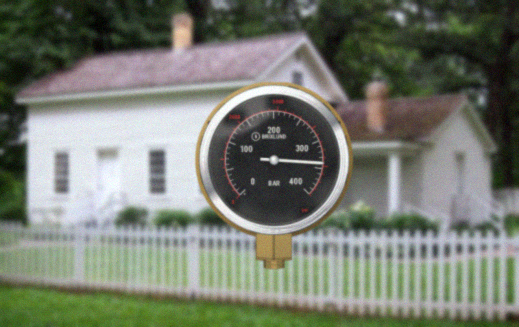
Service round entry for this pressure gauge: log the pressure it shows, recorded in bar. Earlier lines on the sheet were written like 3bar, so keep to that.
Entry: 340bar
